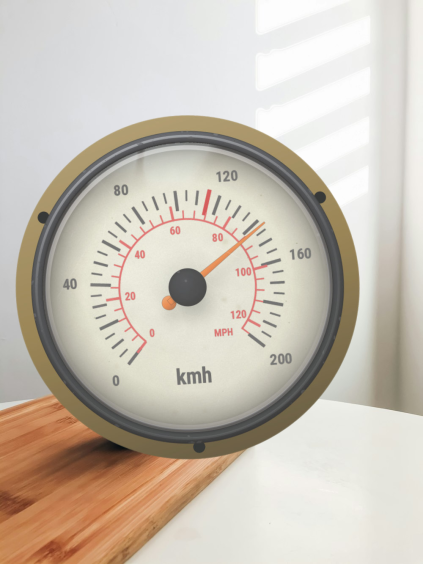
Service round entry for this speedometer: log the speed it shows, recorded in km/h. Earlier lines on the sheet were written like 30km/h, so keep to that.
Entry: 142.5km/h
